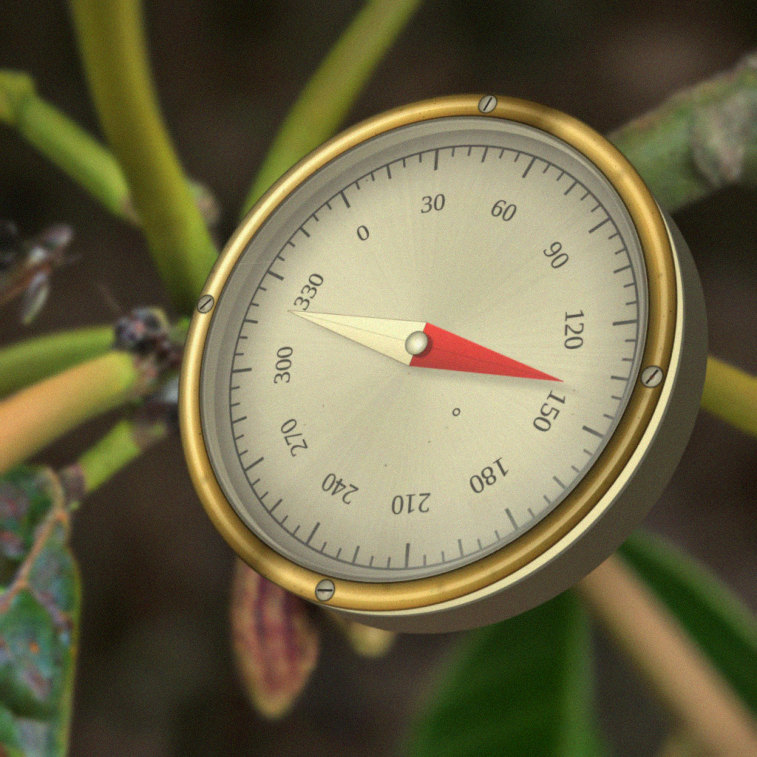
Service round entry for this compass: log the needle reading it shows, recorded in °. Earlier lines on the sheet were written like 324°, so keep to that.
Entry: 140°
